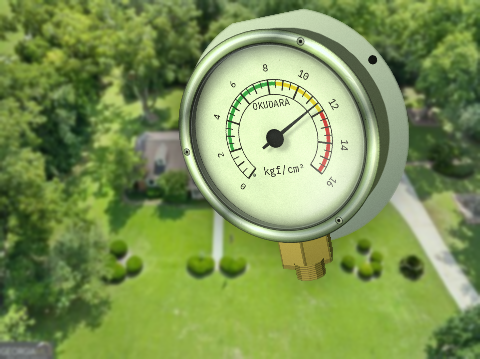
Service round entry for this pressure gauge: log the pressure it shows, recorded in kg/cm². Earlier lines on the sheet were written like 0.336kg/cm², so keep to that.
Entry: 11.5kg/cm²
